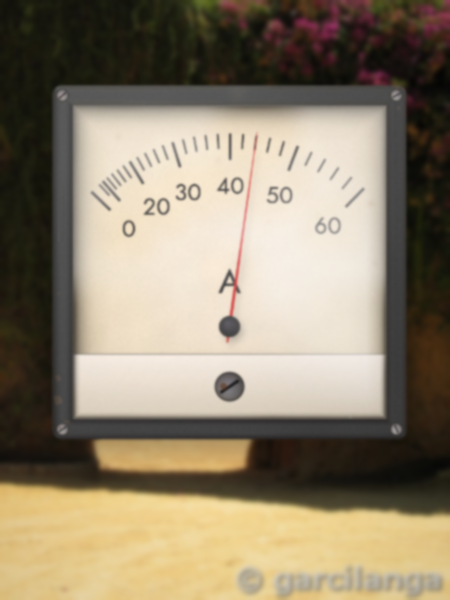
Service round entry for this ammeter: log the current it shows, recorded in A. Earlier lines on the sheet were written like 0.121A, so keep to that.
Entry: 44A
